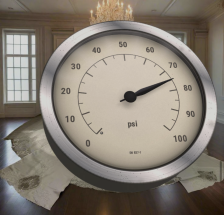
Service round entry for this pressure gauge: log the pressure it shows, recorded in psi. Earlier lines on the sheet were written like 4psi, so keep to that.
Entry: 75psi
